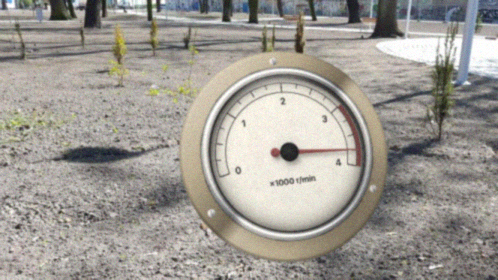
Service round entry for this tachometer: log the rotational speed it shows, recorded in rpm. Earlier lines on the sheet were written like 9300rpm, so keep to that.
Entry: 3750rpm
